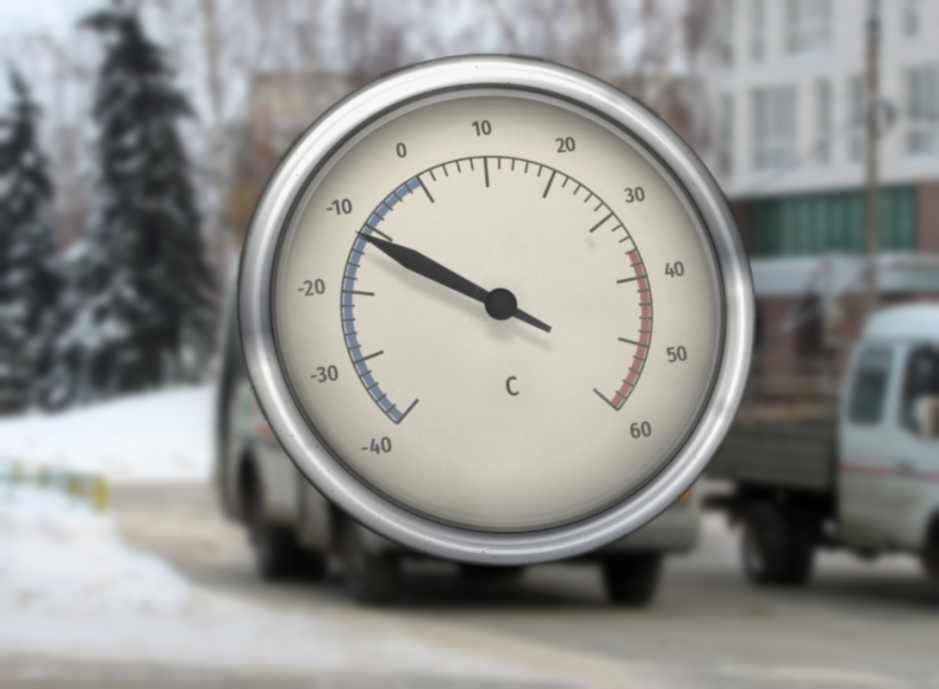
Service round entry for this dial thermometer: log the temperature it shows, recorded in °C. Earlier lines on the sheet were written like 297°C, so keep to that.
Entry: -12°C
